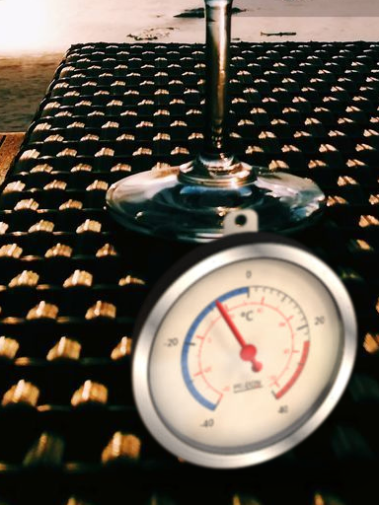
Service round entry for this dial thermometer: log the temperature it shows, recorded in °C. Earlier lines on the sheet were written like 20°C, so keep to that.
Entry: -8°C
